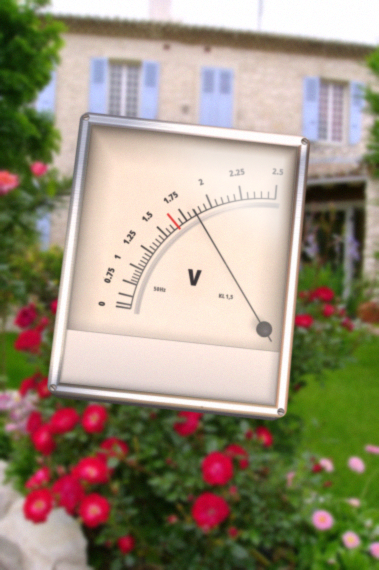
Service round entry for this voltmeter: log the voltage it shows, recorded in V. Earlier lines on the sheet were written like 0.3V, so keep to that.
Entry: 1.85V
